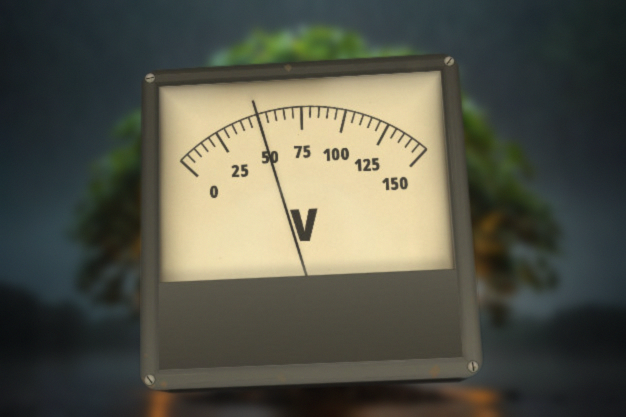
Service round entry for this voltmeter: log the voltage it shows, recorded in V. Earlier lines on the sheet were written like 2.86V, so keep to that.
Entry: 50V
